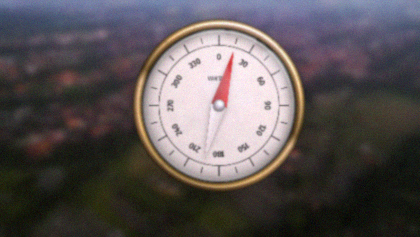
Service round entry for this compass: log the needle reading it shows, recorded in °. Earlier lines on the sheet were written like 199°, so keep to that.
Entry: 15°
